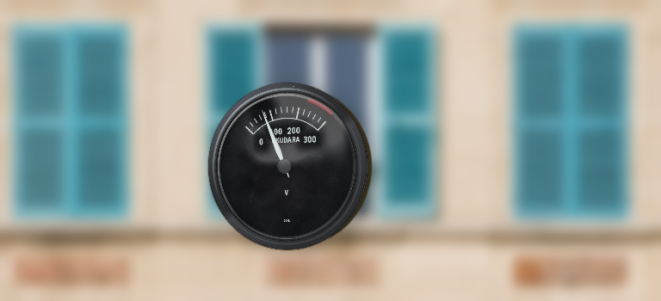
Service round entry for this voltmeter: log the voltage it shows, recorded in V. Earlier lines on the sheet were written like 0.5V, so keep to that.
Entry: 80V
